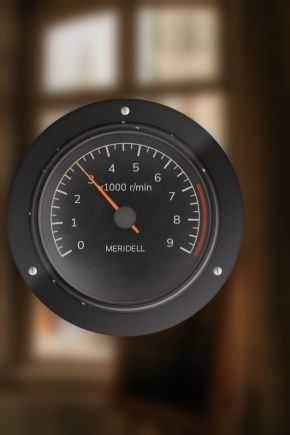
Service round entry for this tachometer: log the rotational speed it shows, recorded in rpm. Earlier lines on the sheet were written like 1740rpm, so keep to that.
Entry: 3000rpm
